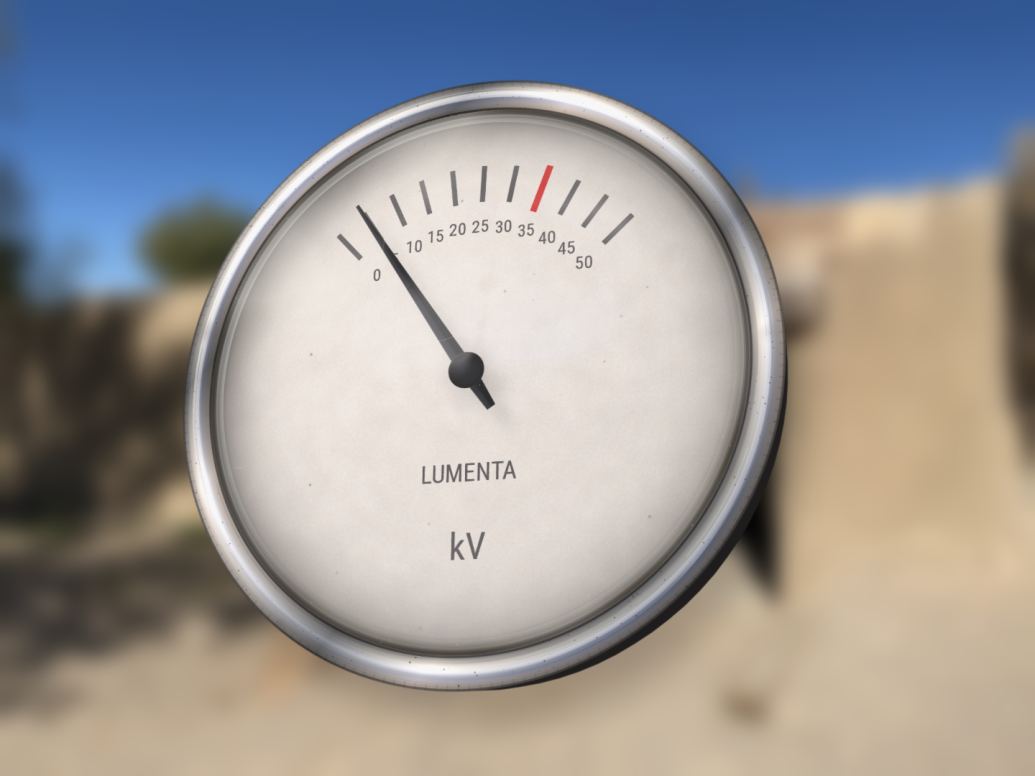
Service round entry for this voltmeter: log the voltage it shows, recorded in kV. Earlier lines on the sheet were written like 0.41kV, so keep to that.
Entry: 5kV
